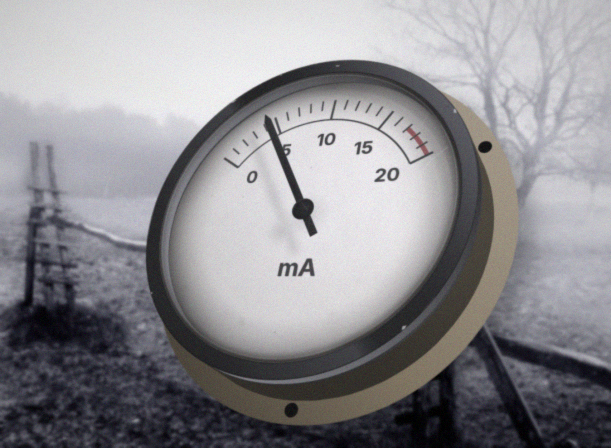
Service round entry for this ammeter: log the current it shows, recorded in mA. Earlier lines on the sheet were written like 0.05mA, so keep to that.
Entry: 4.5mA
